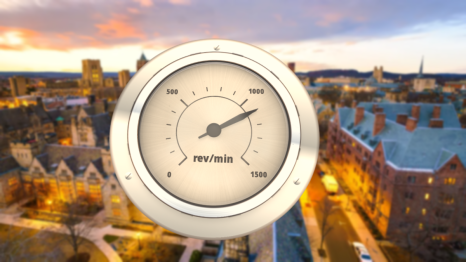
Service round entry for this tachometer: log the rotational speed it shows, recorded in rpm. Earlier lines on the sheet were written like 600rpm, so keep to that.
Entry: 1100rpm
